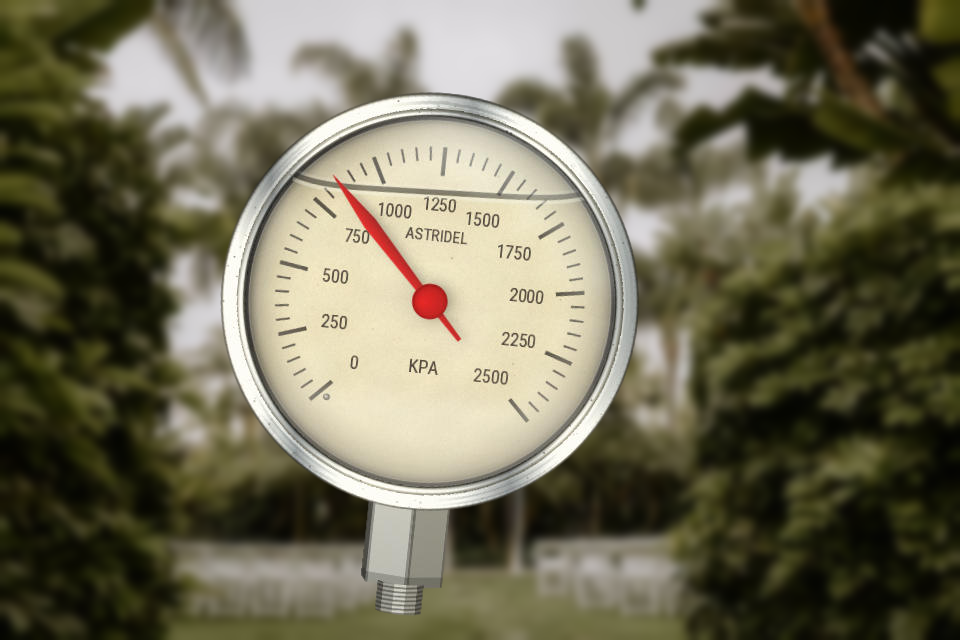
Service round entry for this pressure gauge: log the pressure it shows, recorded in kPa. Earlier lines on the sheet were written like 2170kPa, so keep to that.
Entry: 850kPa
